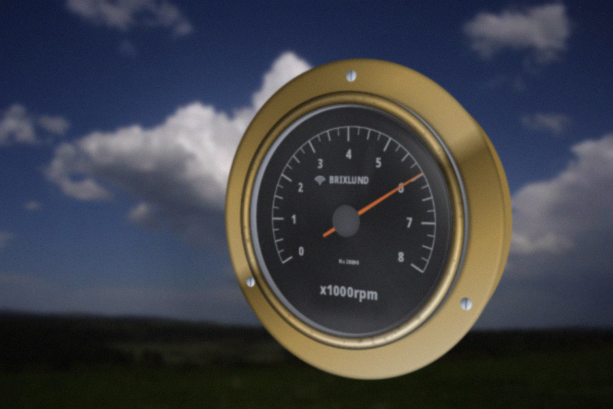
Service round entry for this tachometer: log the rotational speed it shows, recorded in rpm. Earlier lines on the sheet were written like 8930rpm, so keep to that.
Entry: 6000rpm
